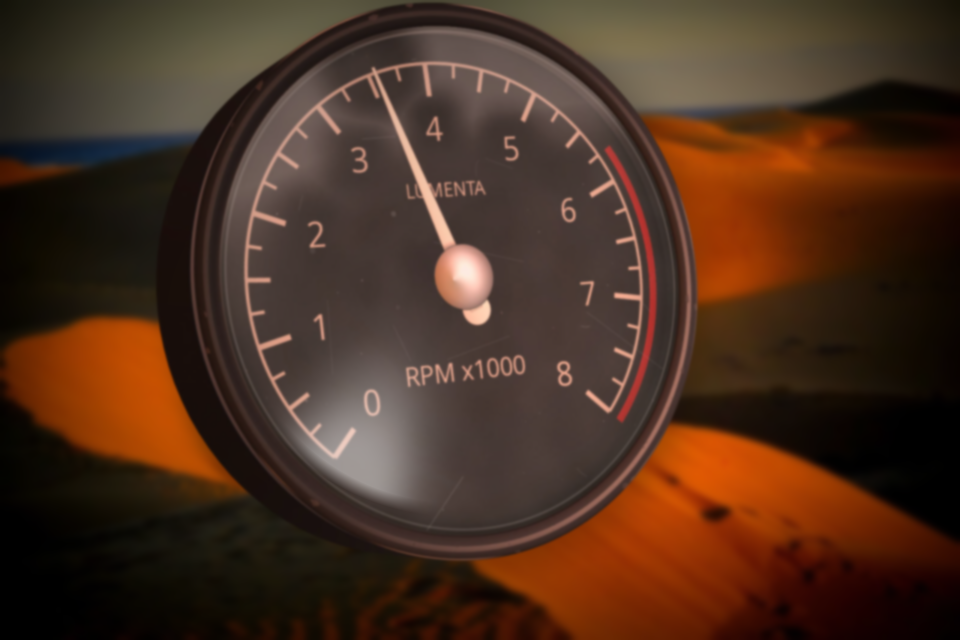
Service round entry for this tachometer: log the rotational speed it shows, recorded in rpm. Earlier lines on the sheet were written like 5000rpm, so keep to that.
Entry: 3500rpm
